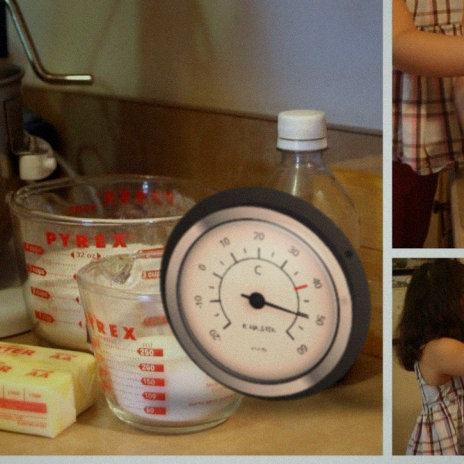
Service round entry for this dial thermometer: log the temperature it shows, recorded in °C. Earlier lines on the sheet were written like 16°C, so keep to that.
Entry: 50°C
